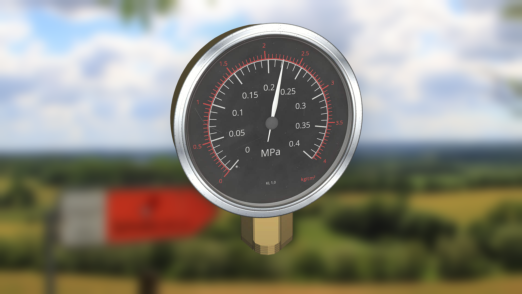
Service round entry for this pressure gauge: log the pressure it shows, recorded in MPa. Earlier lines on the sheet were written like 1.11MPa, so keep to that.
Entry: 0.22MPa
